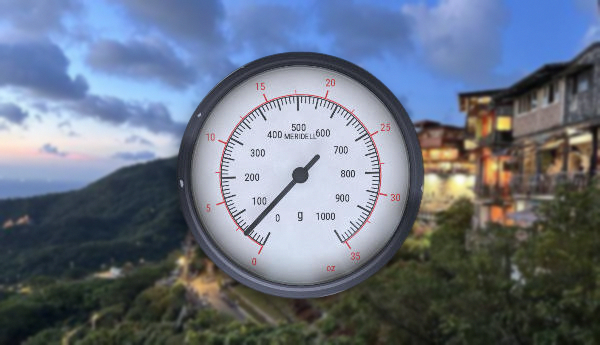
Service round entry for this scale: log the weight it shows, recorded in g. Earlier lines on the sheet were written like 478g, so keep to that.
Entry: 50g
